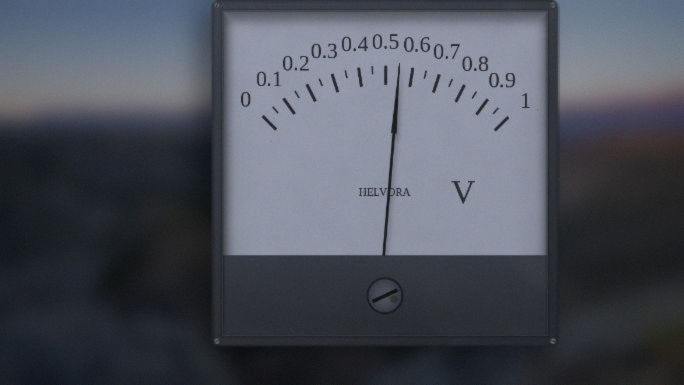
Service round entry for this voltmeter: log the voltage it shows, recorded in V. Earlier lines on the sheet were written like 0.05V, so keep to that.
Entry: 0.55V
